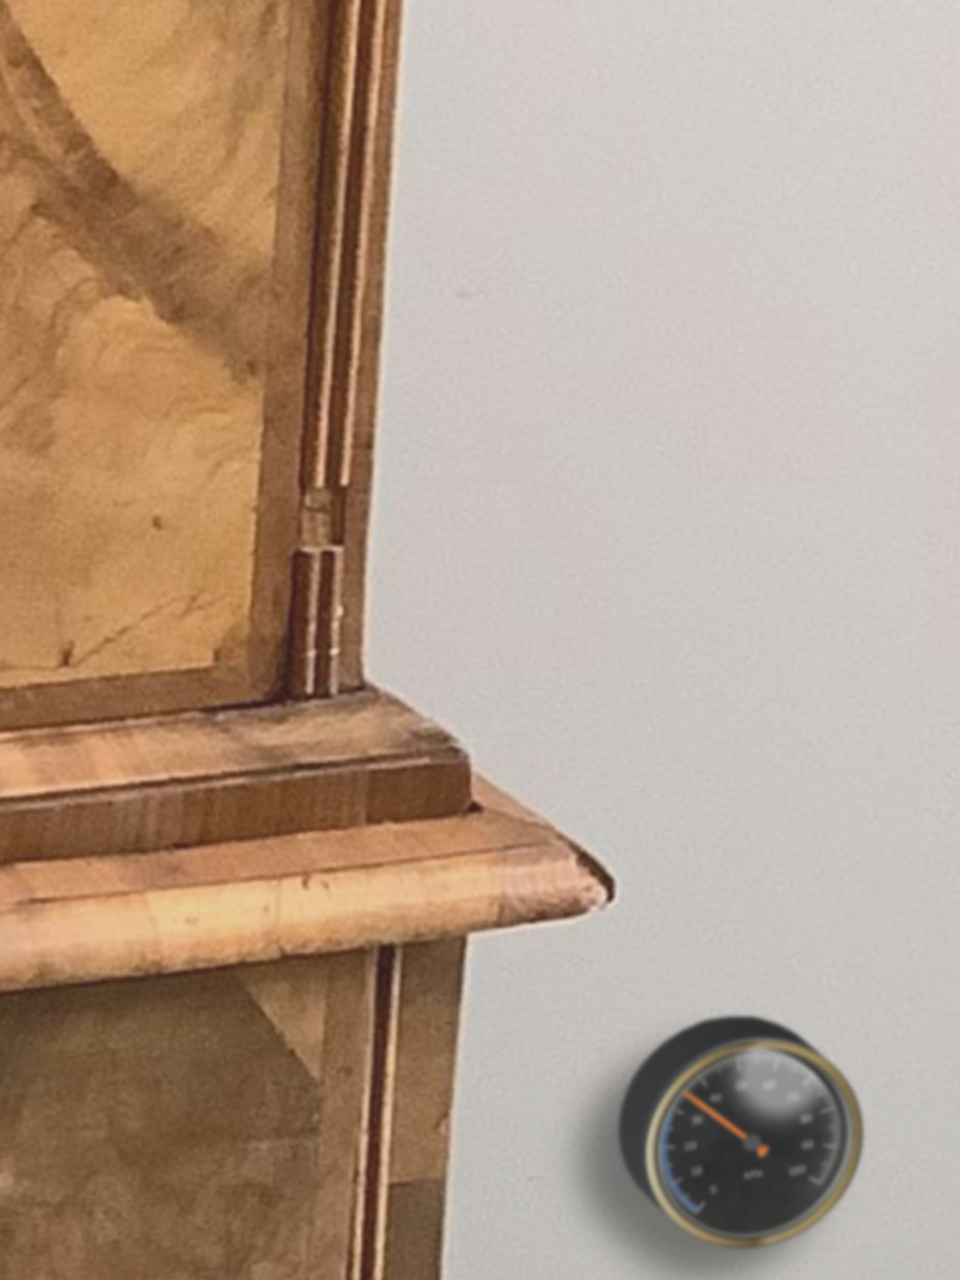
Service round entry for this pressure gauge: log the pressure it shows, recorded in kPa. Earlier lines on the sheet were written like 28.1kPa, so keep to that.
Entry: 35kPa
